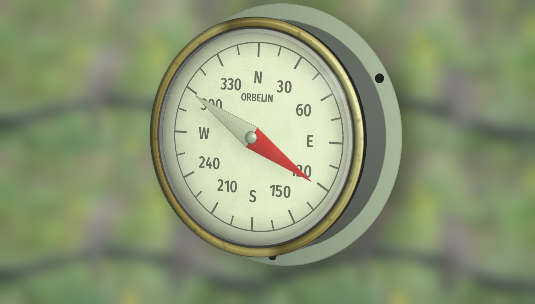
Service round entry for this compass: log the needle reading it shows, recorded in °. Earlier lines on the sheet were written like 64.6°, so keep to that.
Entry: 120°
